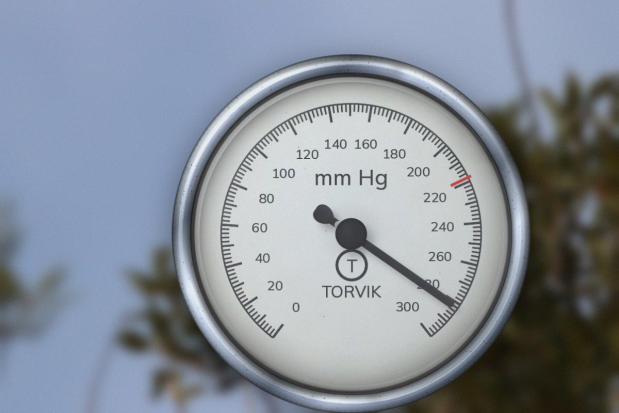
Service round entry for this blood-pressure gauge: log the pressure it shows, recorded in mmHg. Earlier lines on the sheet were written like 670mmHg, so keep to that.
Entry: 282mmHg
